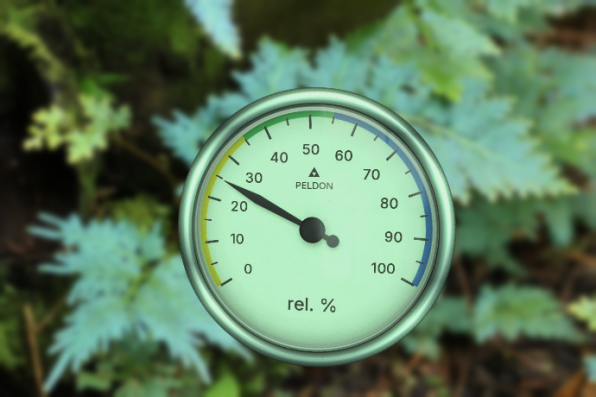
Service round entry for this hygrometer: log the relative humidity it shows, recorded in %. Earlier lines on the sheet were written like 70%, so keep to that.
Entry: 25%
